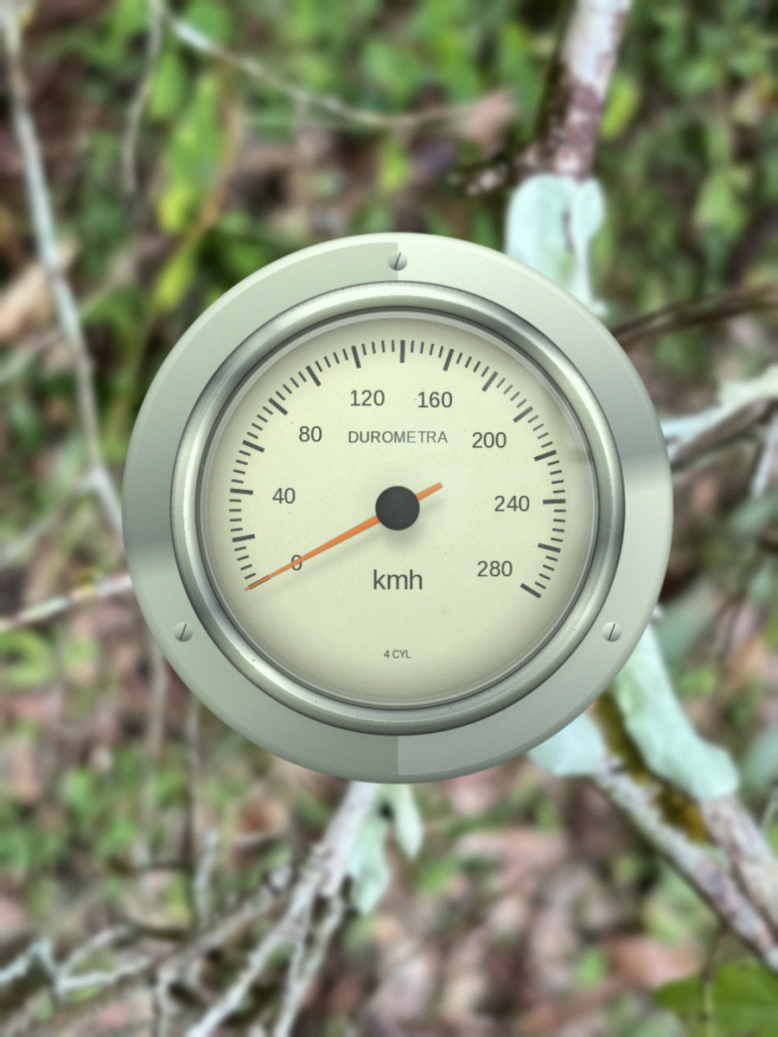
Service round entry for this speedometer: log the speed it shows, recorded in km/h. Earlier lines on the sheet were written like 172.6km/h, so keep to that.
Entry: 0km/h
